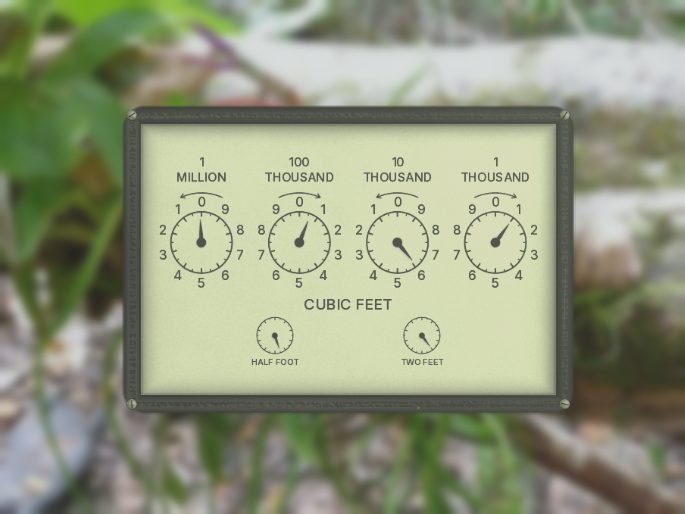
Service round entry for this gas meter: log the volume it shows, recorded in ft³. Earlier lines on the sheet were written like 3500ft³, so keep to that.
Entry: 6100ft³
